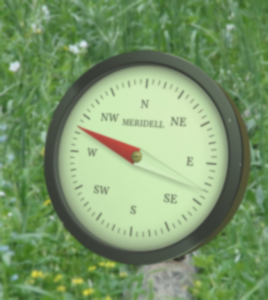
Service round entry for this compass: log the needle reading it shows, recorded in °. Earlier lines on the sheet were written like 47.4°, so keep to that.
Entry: 290°
